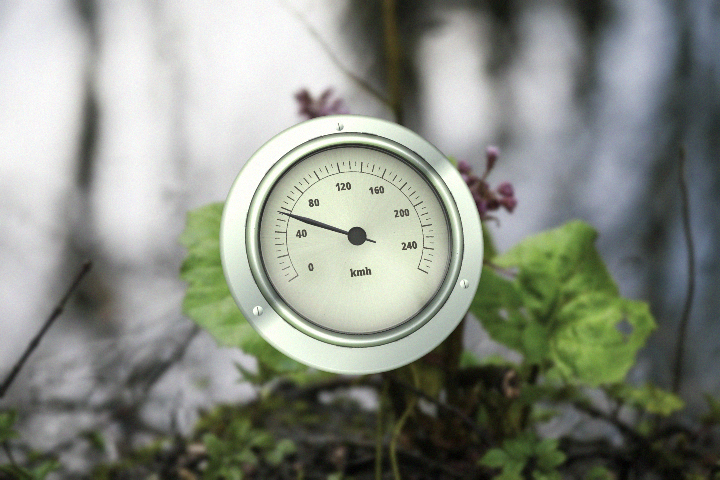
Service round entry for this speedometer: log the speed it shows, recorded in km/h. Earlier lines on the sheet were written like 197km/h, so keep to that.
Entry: 55km/h
